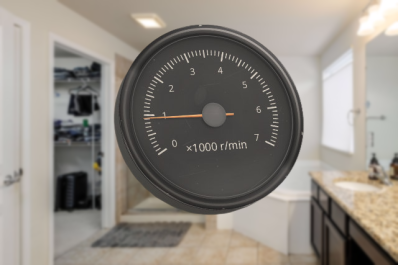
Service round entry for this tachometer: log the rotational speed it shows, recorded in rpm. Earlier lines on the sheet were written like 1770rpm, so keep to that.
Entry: 900rpm
